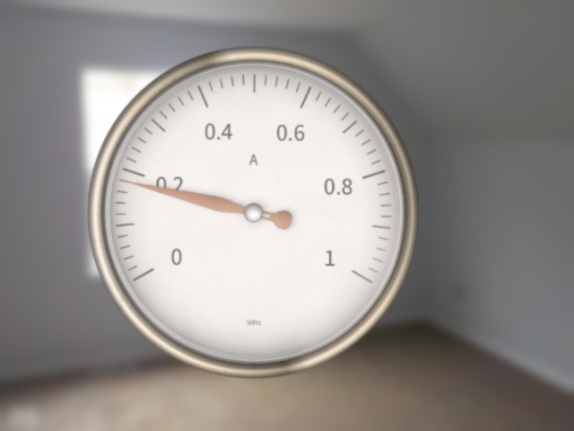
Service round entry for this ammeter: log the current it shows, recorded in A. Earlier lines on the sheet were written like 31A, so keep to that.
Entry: 0.18A
